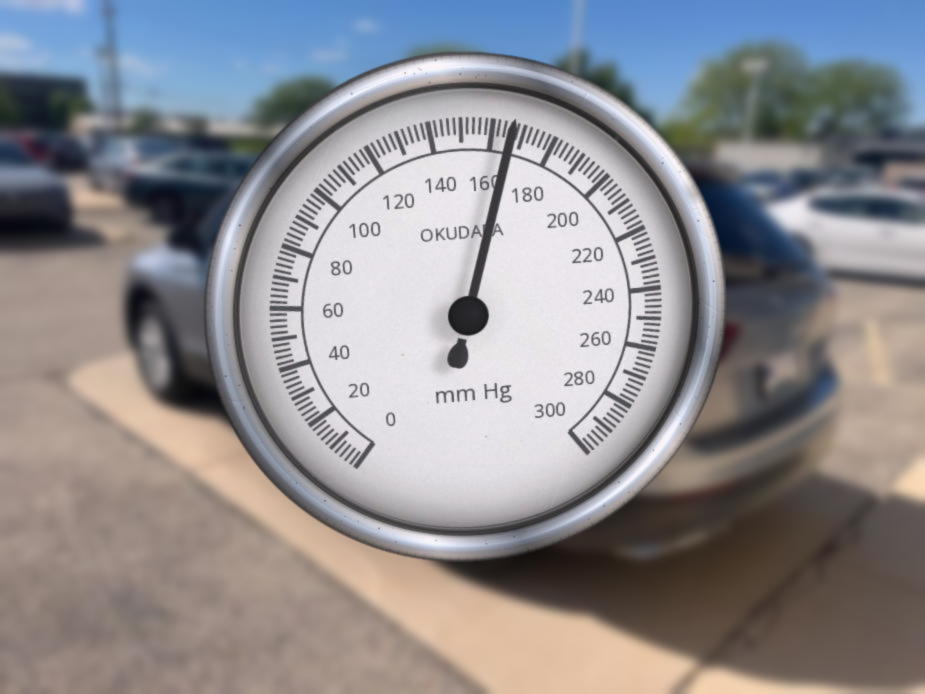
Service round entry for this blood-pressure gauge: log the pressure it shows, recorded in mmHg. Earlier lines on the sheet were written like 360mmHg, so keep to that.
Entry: 166mmHg
